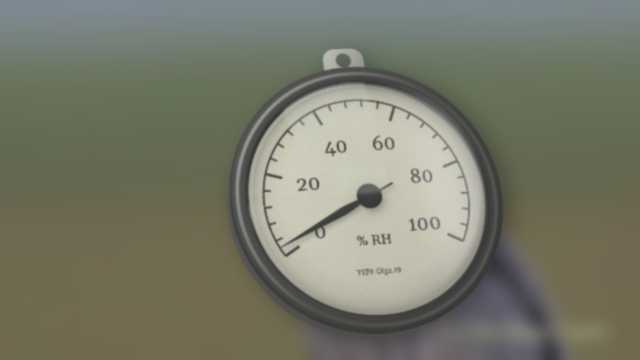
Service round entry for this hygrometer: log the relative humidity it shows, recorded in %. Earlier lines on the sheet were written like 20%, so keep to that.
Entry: 2%
